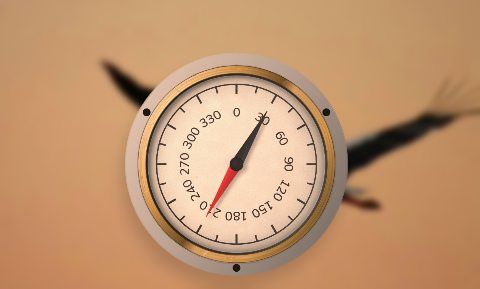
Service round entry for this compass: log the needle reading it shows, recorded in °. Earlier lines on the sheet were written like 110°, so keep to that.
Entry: 210°
